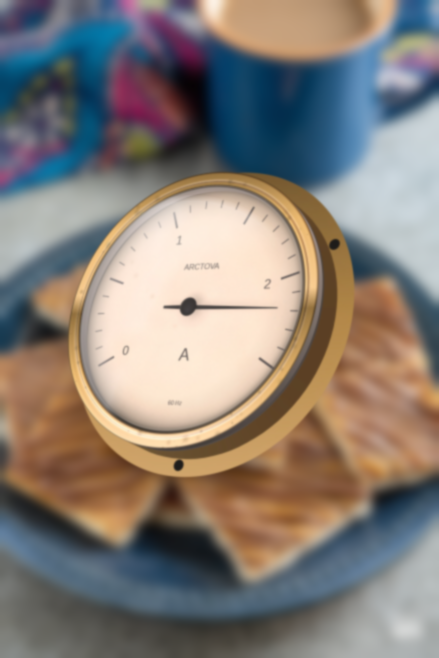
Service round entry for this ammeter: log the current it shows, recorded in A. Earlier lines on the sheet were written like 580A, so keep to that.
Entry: 2.2A
